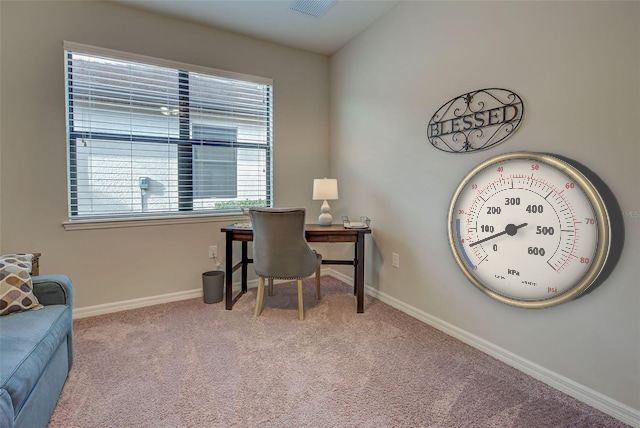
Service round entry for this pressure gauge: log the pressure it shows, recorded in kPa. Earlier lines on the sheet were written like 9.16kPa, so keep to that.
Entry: 50kPa
